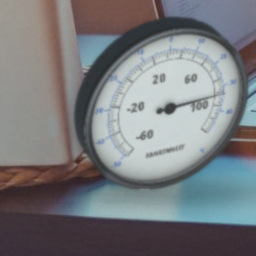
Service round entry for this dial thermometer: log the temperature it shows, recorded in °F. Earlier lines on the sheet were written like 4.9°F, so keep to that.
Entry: 90°F
